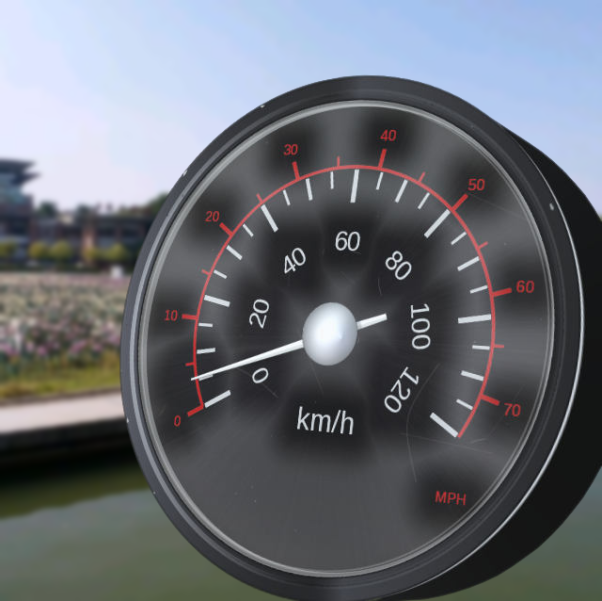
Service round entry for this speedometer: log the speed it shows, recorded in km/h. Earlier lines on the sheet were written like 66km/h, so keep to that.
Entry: 5km/h
